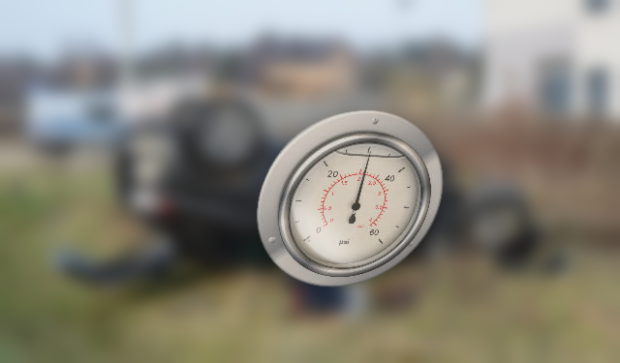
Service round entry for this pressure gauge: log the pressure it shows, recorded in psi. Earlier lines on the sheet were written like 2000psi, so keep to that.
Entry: 30psi
